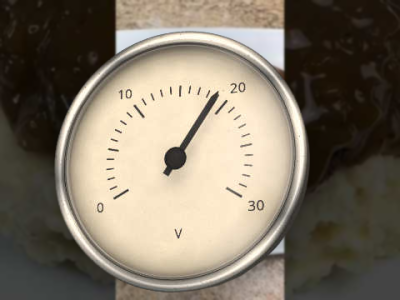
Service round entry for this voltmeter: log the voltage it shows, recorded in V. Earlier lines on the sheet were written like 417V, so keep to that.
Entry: 19V
